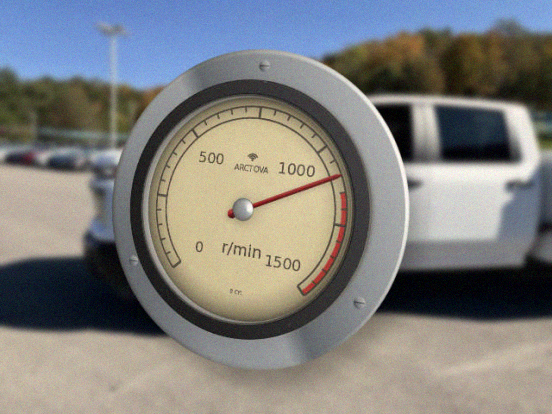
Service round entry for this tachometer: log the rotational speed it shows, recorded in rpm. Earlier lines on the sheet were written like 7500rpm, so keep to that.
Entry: 1100rpm
